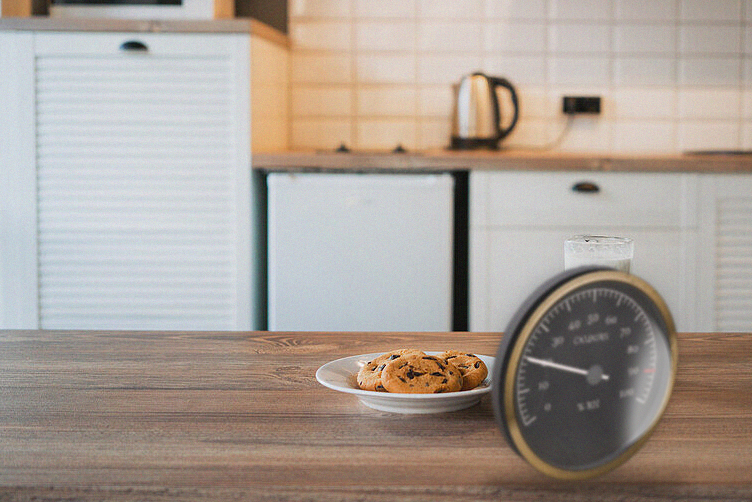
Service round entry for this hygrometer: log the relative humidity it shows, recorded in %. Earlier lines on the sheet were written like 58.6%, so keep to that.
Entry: 20%
